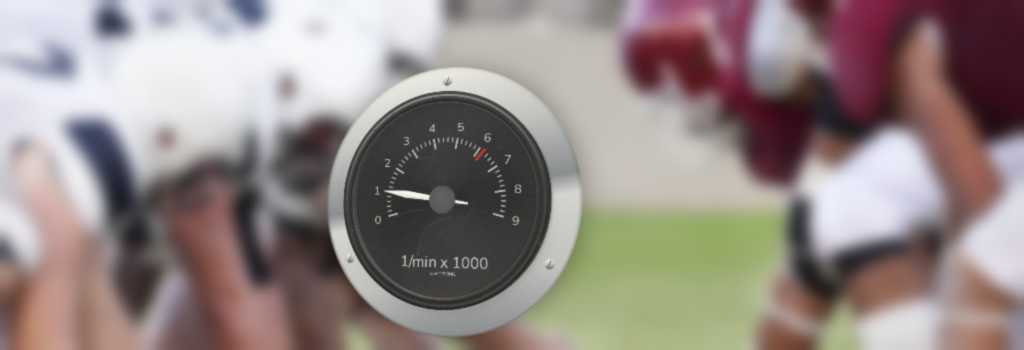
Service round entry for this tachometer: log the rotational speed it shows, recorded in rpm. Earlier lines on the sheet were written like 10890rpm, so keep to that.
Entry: 1000rpm
